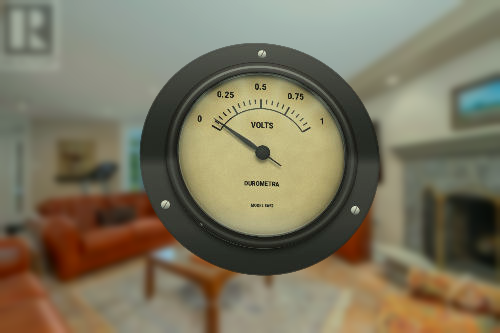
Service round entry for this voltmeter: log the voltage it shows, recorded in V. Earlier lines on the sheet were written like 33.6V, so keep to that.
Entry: 0.05V
